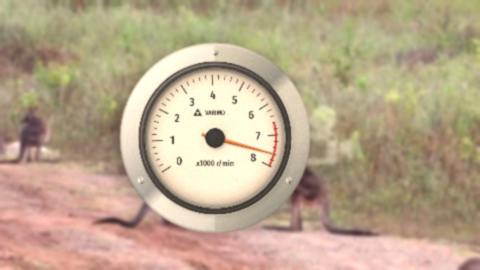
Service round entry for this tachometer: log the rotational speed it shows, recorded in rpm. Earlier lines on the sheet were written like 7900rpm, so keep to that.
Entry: 7600rpm
